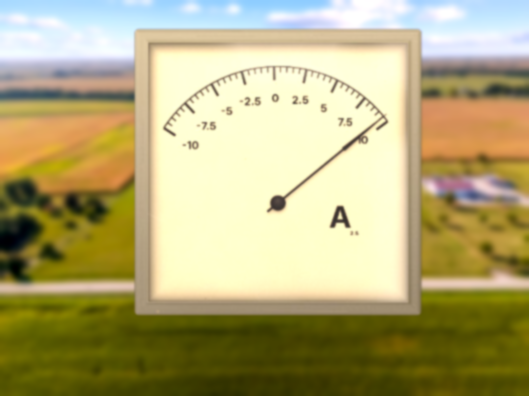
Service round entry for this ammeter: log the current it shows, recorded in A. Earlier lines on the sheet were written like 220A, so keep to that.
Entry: 9.5A
